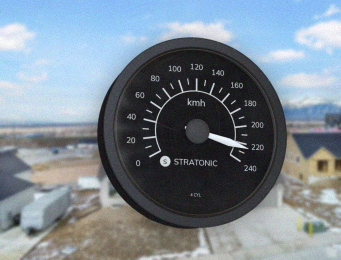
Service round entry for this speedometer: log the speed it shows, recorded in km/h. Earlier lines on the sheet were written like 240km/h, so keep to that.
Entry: 225km/h
